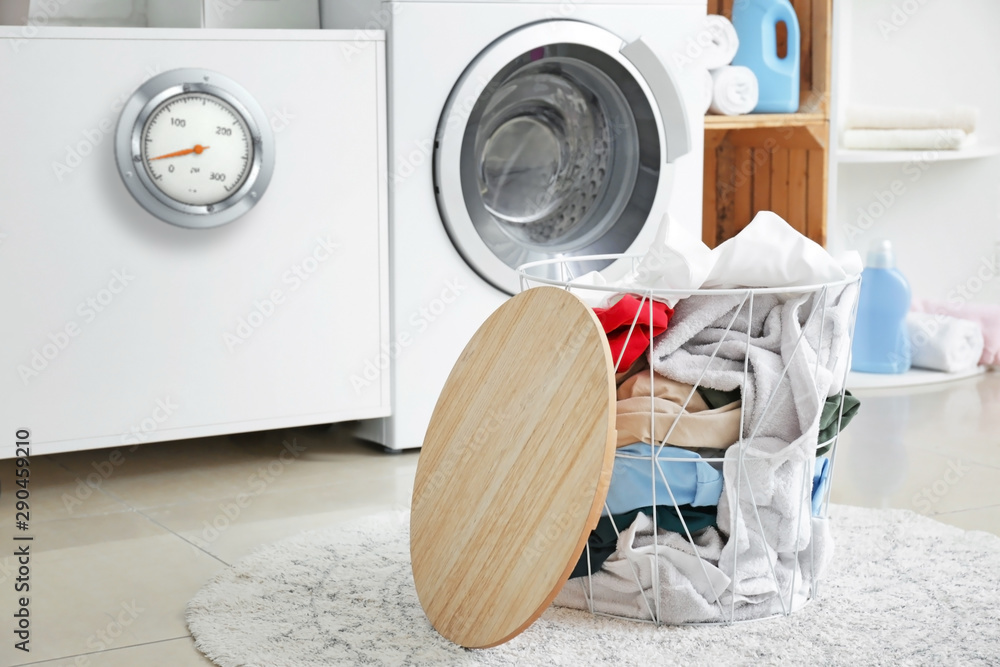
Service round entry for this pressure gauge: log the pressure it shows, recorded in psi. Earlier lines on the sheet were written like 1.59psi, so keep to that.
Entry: 25psi
